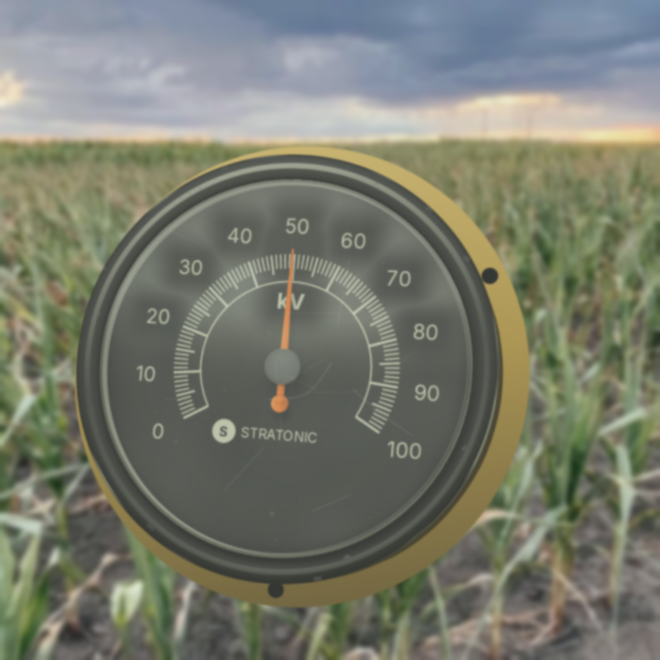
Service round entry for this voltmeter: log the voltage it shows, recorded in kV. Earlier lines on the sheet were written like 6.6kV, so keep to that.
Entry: 50kV
